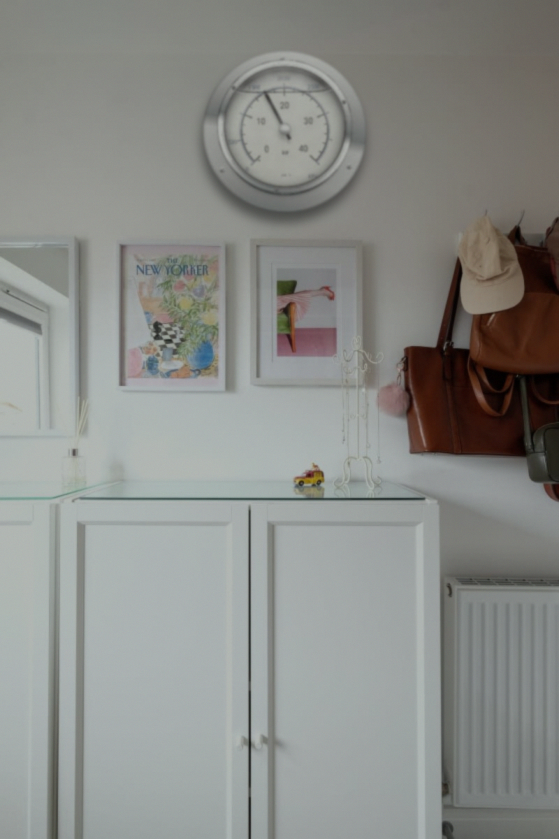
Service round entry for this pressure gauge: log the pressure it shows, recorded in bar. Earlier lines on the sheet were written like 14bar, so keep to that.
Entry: 16bar
